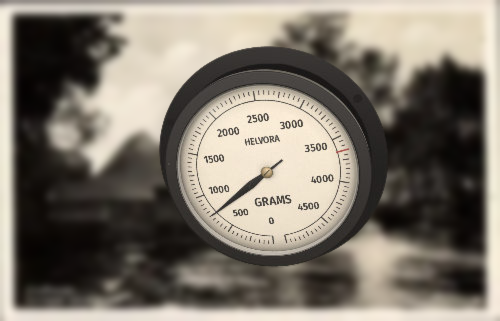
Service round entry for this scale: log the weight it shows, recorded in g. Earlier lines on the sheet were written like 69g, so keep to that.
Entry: 750g
